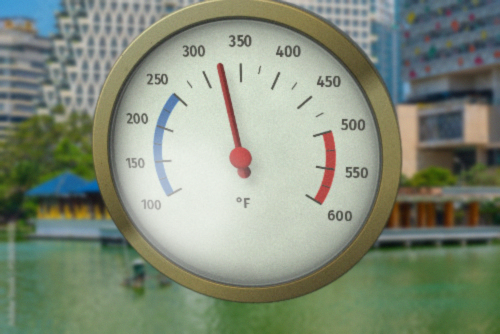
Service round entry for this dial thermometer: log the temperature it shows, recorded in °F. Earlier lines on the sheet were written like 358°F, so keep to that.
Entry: 325°F
